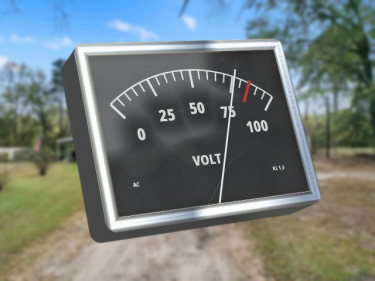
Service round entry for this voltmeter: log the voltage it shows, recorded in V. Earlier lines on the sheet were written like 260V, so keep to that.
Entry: 75V
